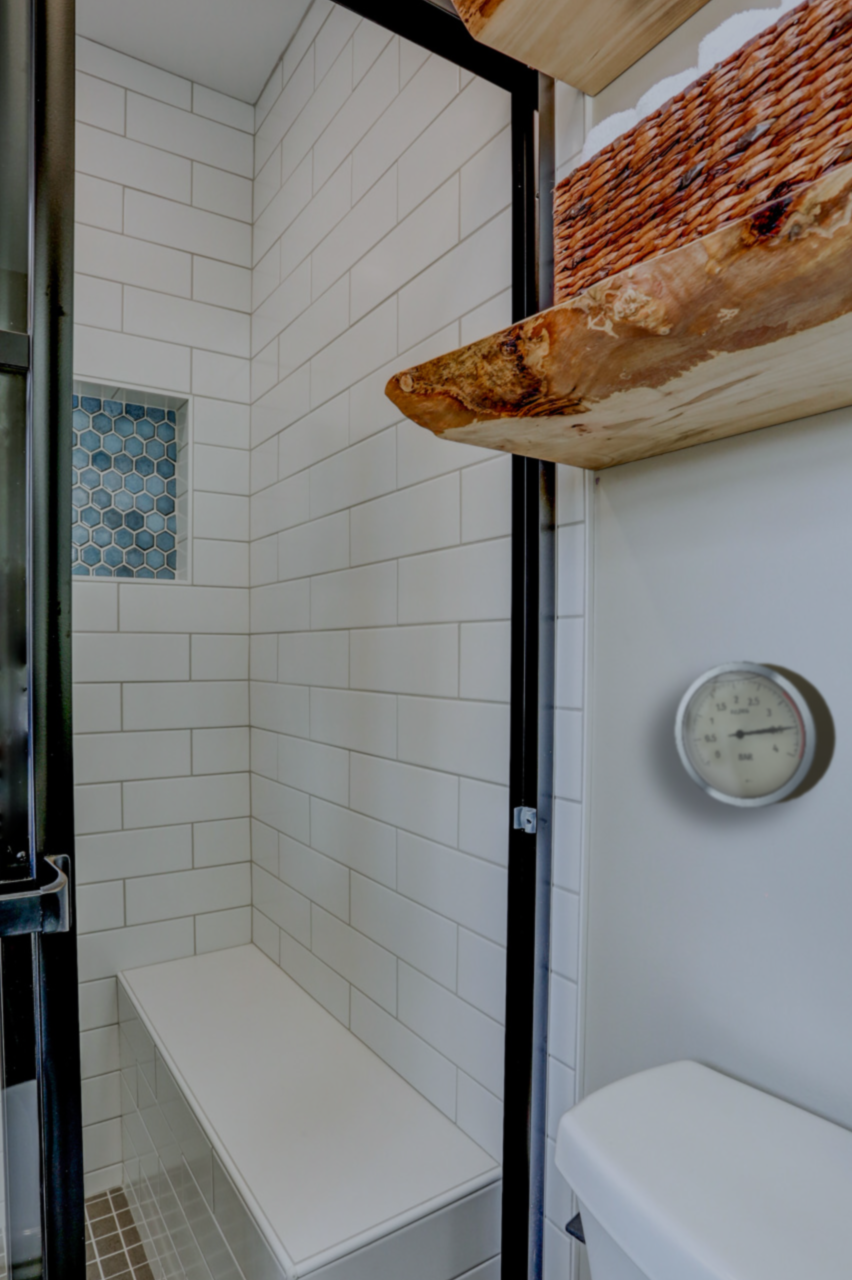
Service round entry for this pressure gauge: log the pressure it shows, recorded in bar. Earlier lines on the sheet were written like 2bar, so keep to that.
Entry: 3.5bar
